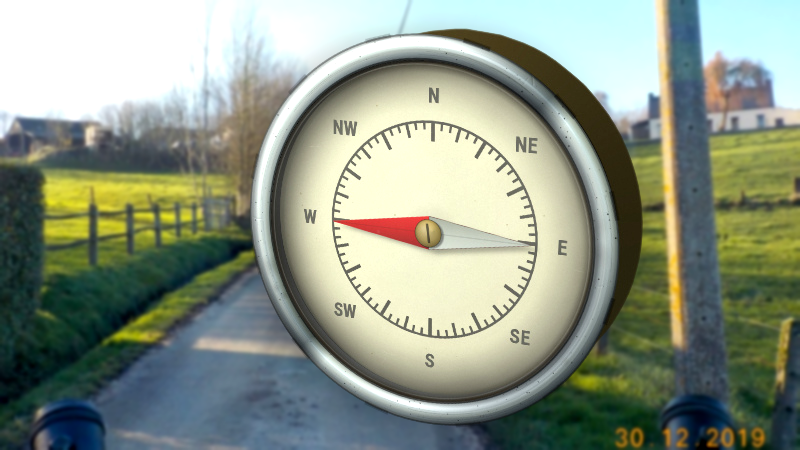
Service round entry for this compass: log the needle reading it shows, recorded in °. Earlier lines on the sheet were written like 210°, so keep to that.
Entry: 270°
